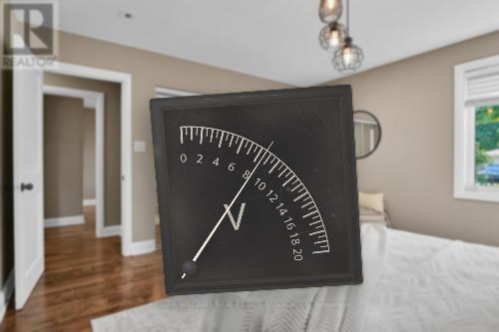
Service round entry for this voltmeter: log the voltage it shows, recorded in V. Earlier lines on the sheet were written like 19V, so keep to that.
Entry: 8.5V
